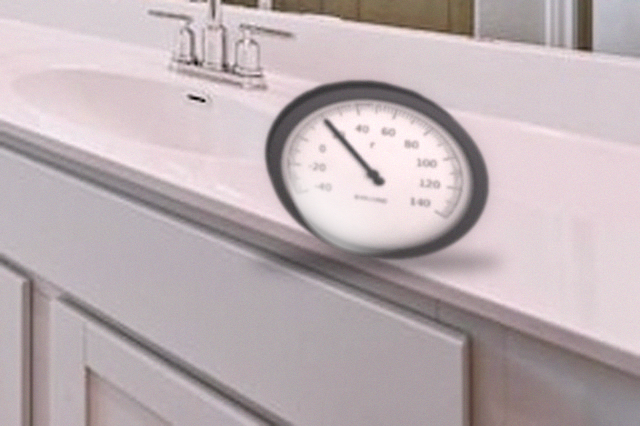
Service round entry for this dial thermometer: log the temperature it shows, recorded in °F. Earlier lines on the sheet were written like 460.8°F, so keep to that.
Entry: 20°F
